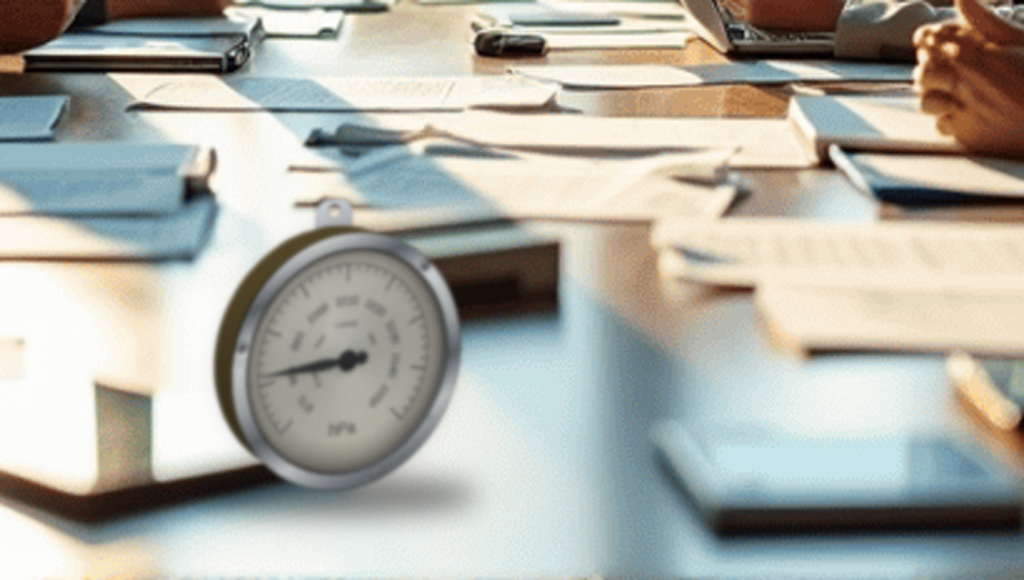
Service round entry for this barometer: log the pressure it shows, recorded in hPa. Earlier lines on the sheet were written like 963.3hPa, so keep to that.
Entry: 982hPa
